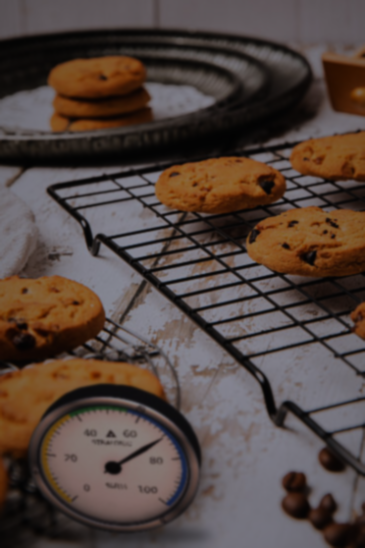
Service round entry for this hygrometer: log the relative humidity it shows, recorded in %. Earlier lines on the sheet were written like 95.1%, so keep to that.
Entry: 70%
